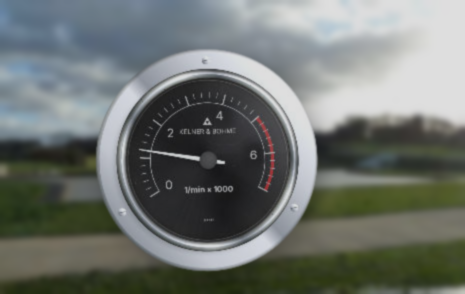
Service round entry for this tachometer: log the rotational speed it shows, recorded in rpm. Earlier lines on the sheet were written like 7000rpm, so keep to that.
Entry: 1200rpm
